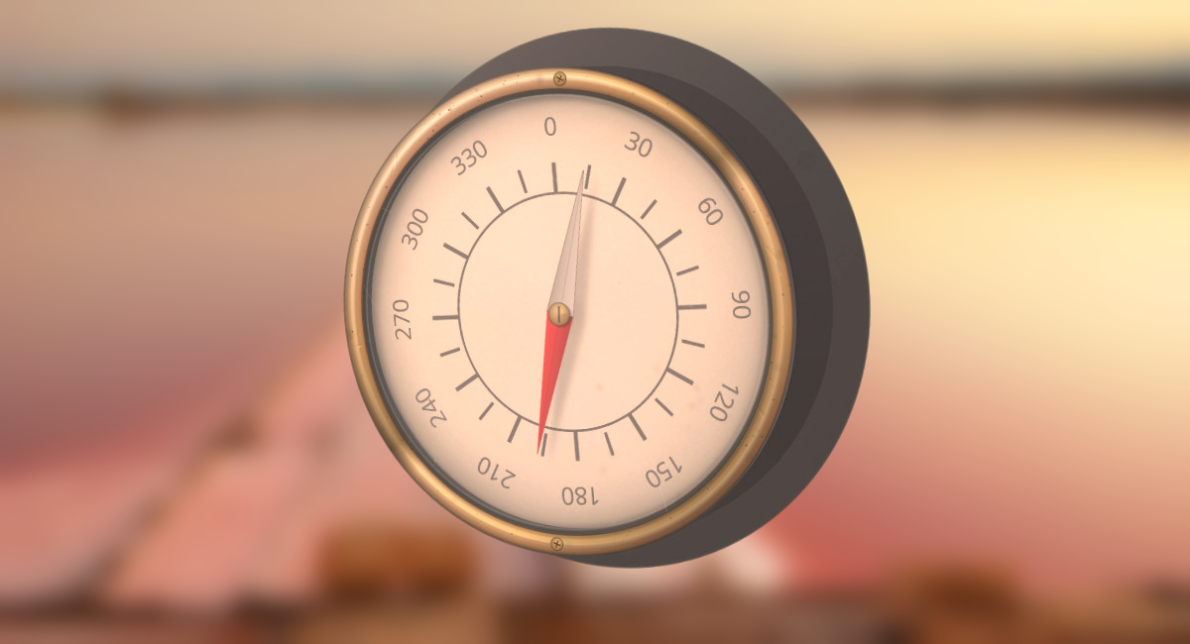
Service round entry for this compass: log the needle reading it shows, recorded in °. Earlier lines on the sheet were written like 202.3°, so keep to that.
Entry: 195°
